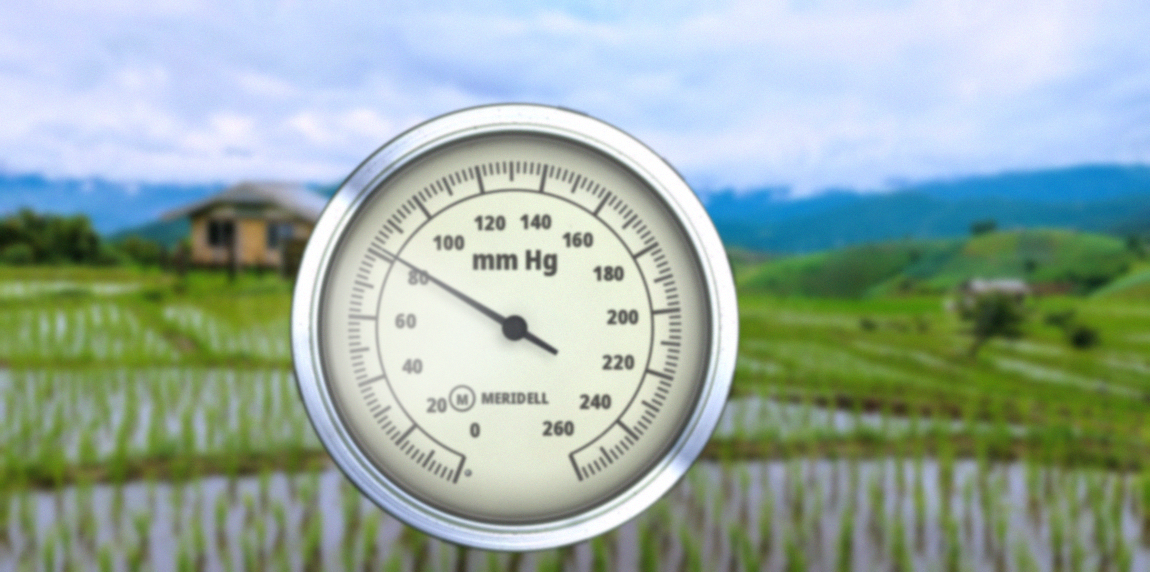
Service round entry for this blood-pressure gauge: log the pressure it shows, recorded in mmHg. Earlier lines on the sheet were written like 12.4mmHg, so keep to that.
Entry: 82mmHg
